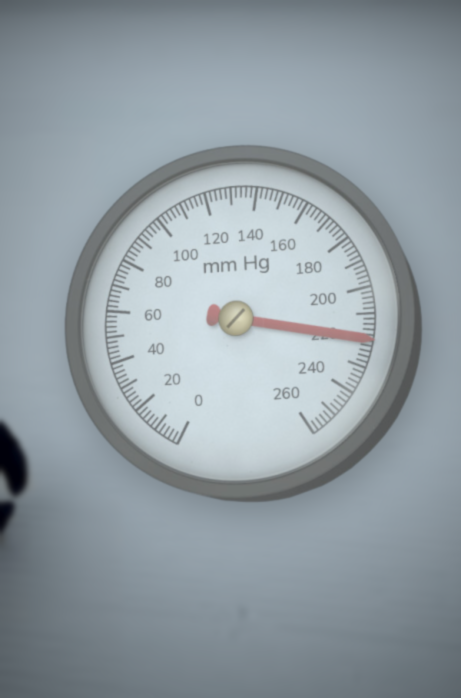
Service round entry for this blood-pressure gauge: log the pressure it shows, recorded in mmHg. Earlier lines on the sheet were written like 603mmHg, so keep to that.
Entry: 220mmHg
